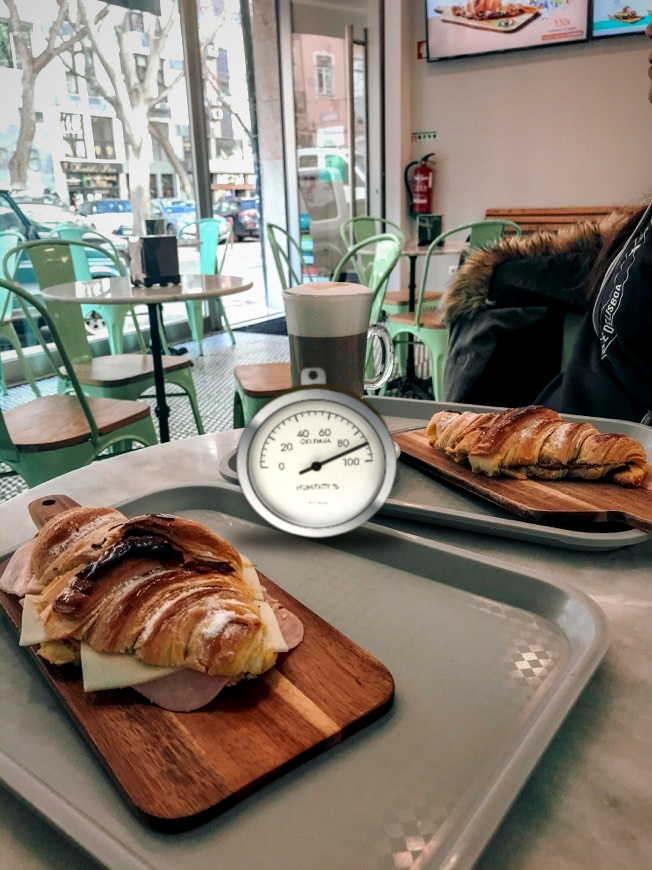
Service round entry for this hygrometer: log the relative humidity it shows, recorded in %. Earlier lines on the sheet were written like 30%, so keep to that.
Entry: 88%
